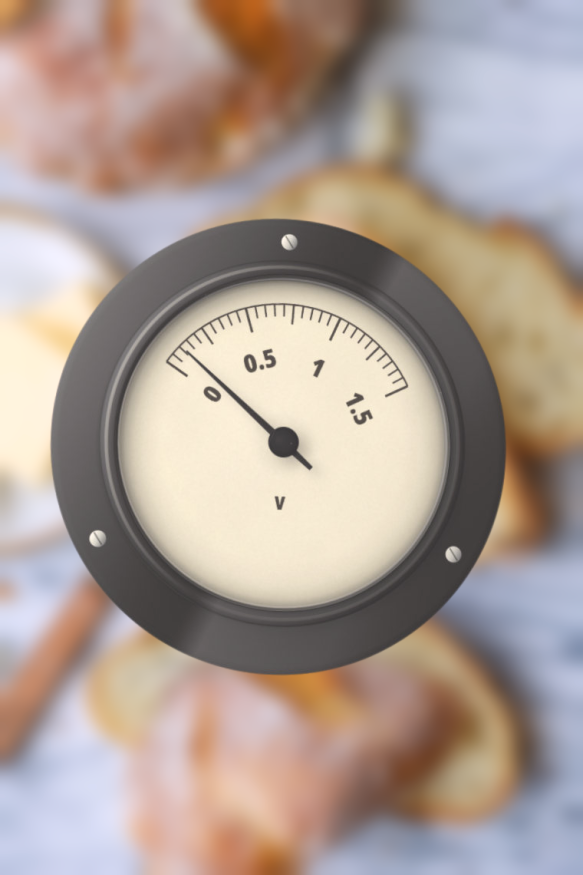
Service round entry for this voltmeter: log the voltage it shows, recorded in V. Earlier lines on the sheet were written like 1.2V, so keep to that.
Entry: 0.1V
